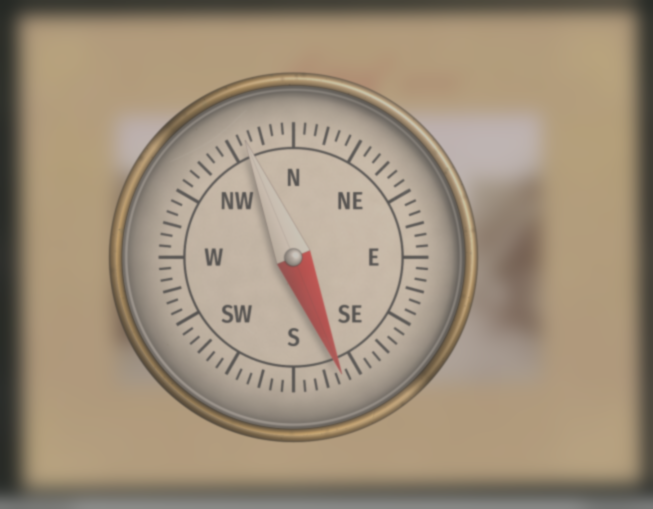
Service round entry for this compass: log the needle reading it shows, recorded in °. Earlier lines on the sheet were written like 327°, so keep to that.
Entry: 157.5°
